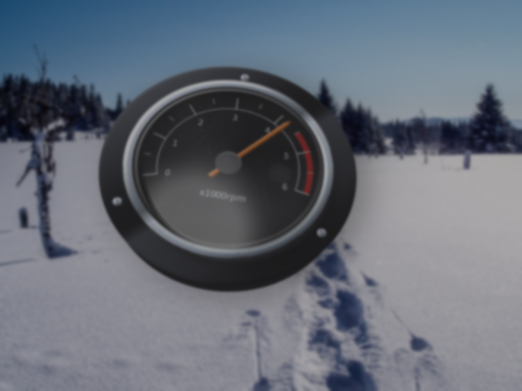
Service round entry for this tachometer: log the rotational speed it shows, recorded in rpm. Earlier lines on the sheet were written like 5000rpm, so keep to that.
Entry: 4250rpm
